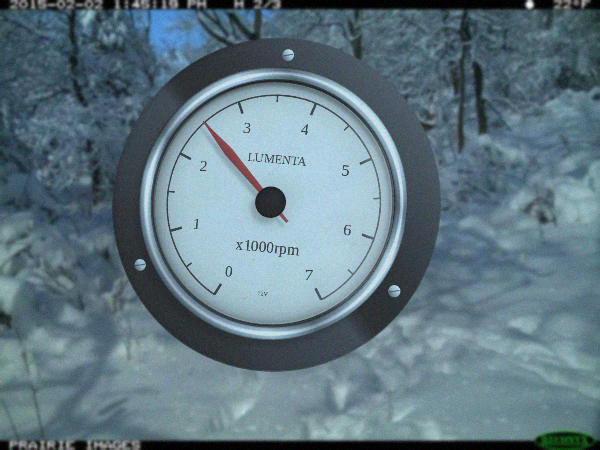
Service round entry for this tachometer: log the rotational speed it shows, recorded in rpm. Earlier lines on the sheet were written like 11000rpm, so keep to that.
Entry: 2500rpm
